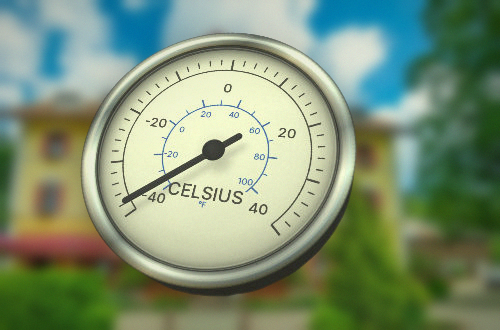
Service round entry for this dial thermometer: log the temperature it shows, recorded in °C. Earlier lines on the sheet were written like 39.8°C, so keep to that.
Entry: -38°C
